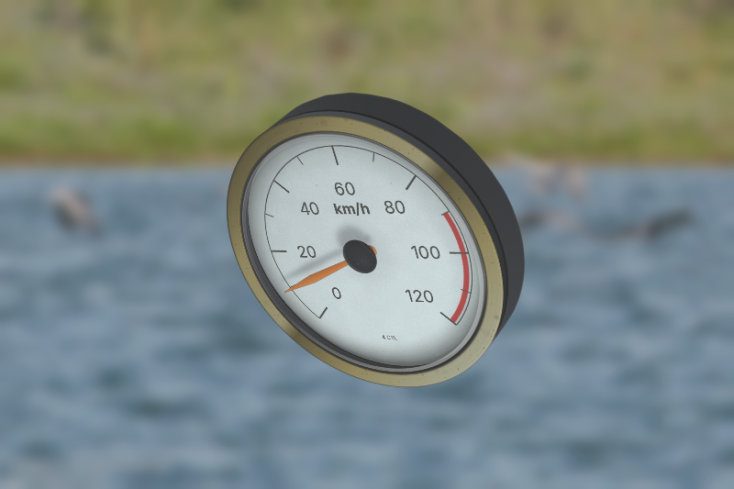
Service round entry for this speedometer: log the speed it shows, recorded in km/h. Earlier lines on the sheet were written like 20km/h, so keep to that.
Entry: 10km/h
